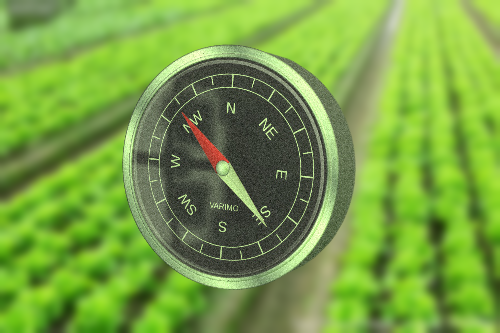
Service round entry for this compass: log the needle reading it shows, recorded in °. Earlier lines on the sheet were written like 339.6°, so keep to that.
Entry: 315°
